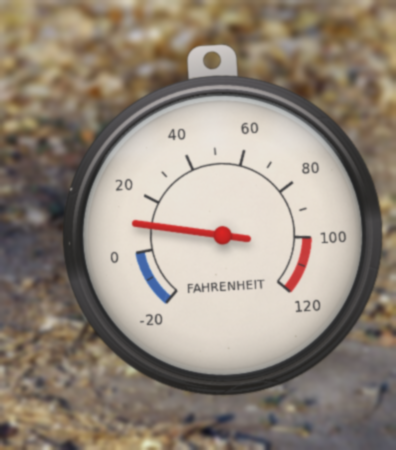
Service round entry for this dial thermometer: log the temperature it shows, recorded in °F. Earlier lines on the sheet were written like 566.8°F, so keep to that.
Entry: 10°F
